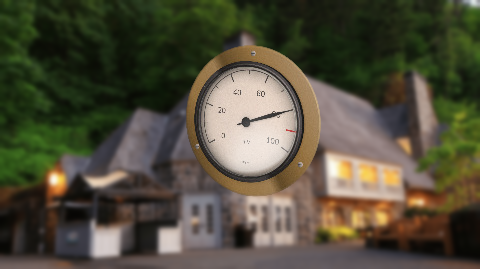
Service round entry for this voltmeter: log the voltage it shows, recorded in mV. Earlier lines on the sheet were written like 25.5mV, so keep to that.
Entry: 80mV
